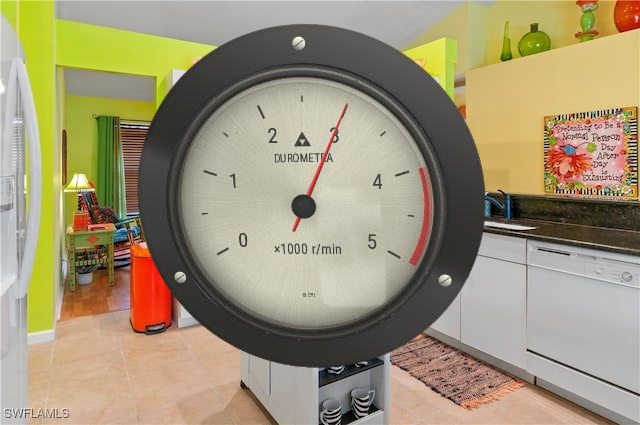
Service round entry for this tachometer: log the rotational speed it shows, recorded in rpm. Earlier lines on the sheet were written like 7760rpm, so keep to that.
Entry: 3000rpm
